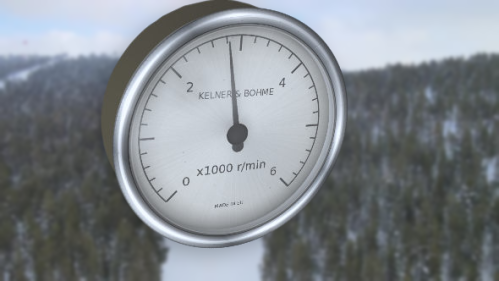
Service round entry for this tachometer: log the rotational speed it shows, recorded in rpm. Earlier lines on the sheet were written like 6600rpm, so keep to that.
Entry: 2800rpm
